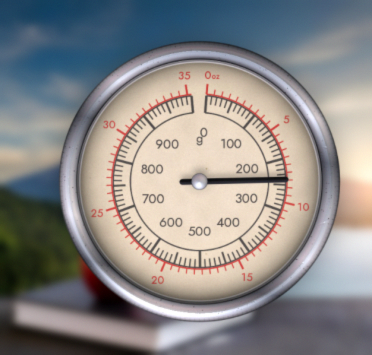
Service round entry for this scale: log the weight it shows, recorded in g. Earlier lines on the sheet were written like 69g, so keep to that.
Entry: 240g
